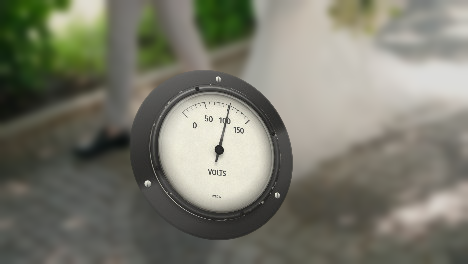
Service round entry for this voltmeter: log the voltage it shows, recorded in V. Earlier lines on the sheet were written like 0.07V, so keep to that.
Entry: 100V
